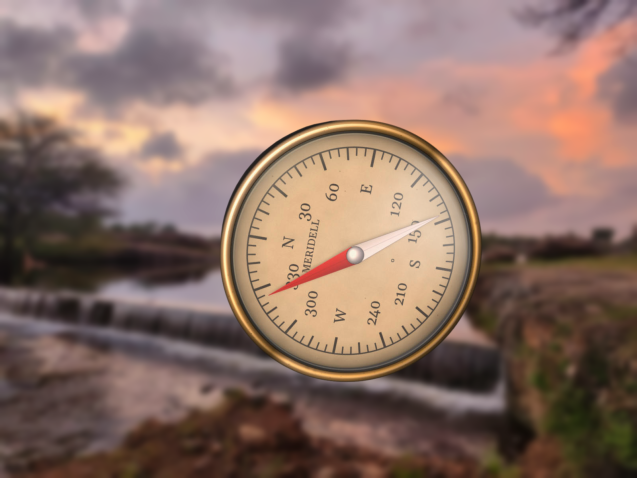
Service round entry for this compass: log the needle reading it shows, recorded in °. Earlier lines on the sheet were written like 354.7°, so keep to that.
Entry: 325°
